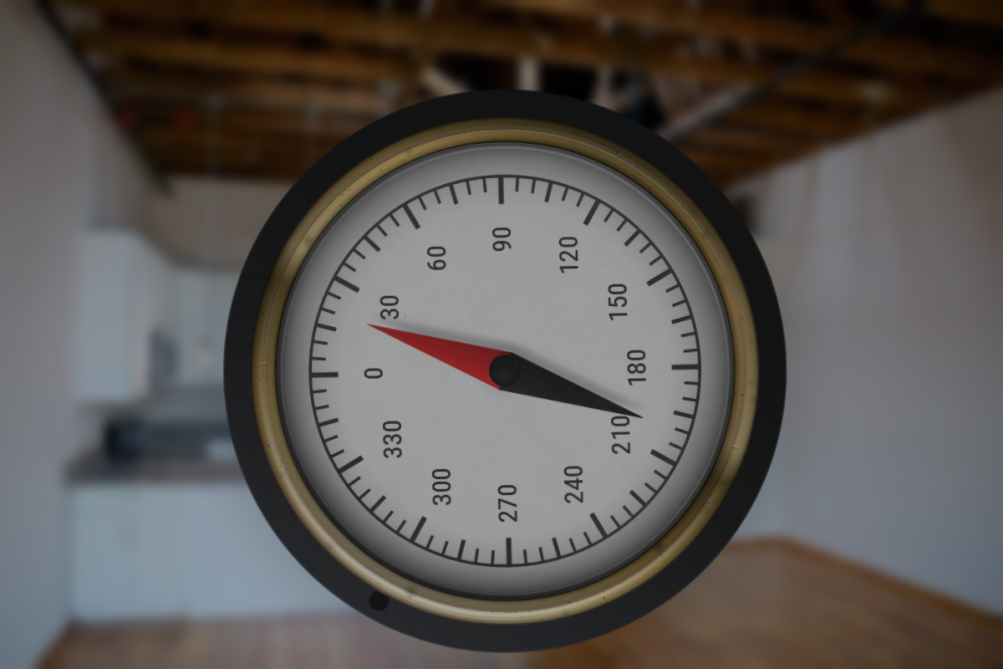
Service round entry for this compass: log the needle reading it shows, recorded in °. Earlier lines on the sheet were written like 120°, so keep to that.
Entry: 20°
